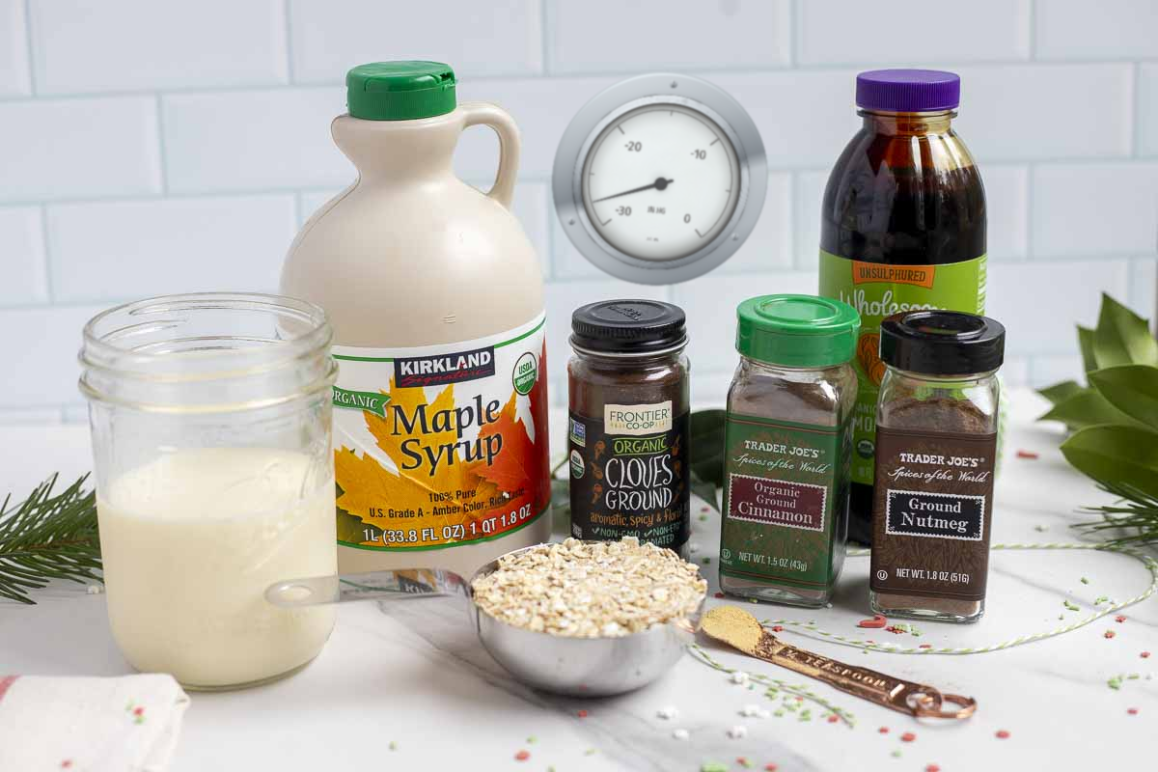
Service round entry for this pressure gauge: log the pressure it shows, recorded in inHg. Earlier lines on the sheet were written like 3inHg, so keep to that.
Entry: -27.5inHg
